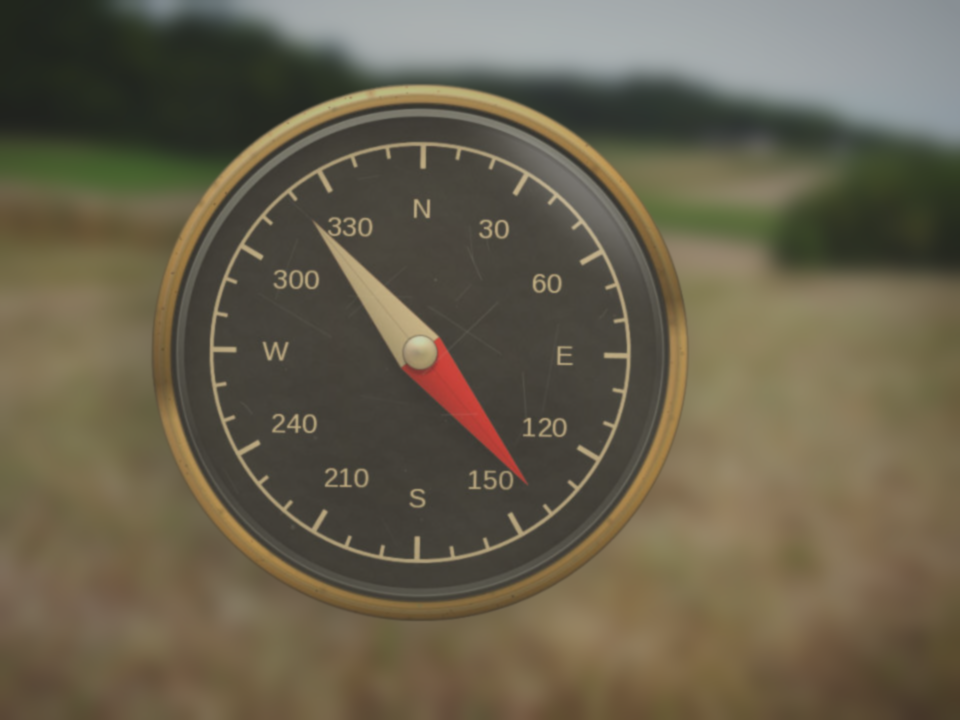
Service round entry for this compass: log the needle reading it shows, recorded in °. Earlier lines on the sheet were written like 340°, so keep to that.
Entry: 140°
